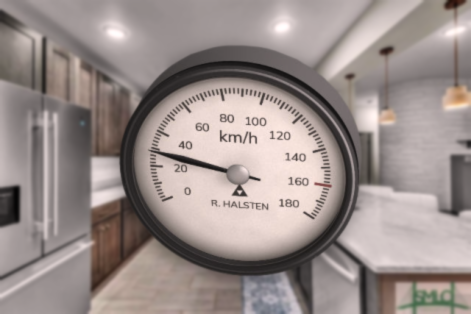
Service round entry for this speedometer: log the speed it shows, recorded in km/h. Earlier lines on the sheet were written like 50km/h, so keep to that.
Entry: 30km/h
